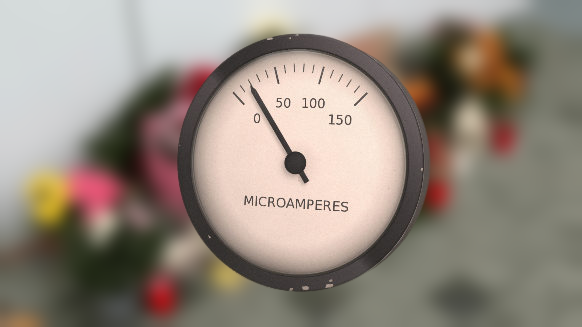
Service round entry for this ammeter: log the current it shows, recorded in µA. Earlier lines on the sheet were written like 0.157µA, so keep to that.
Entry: 20µA
